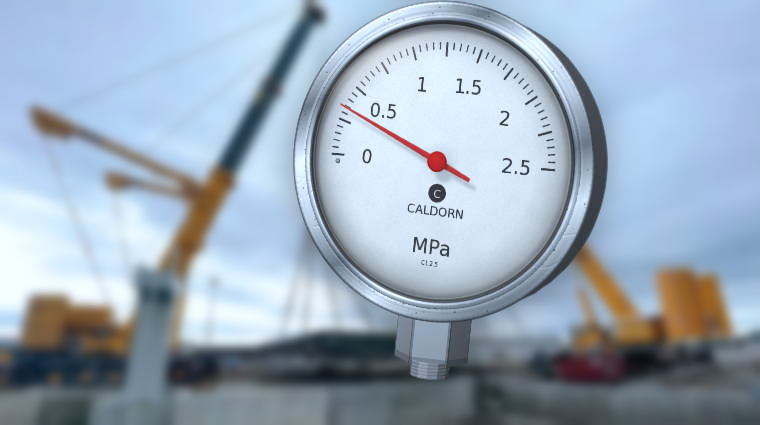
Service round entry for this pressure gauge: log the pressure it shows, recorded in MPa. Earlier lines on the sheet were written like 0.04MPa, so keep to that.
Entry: 0.35MPa
